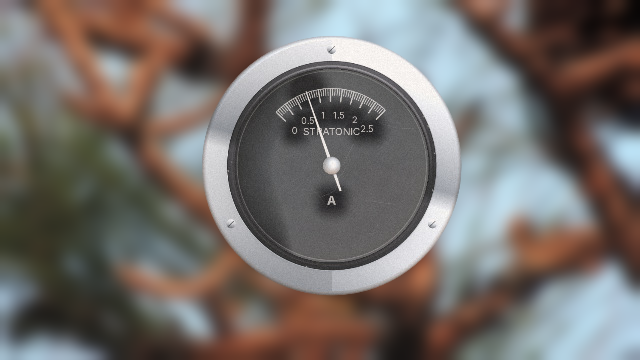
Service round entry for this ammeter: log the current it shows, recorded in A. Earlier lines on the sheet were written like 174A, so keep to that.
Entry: 0.75A
